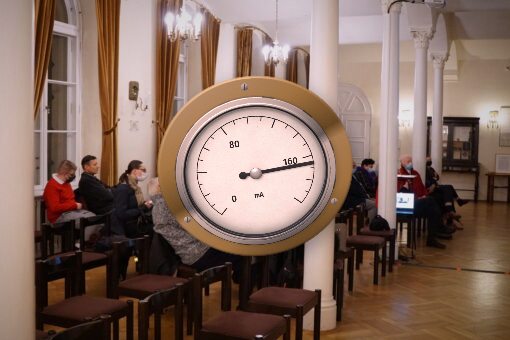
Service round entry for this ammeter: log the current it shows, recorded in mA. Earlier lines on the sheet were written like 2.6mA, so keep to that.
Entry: 165mA
